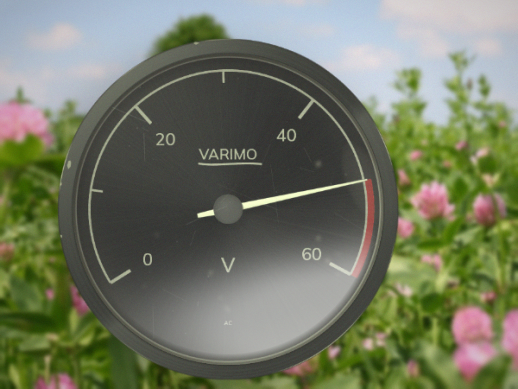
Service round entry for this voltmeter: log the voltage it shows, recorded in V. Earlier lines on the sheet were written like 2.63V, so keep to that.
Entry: 50V
